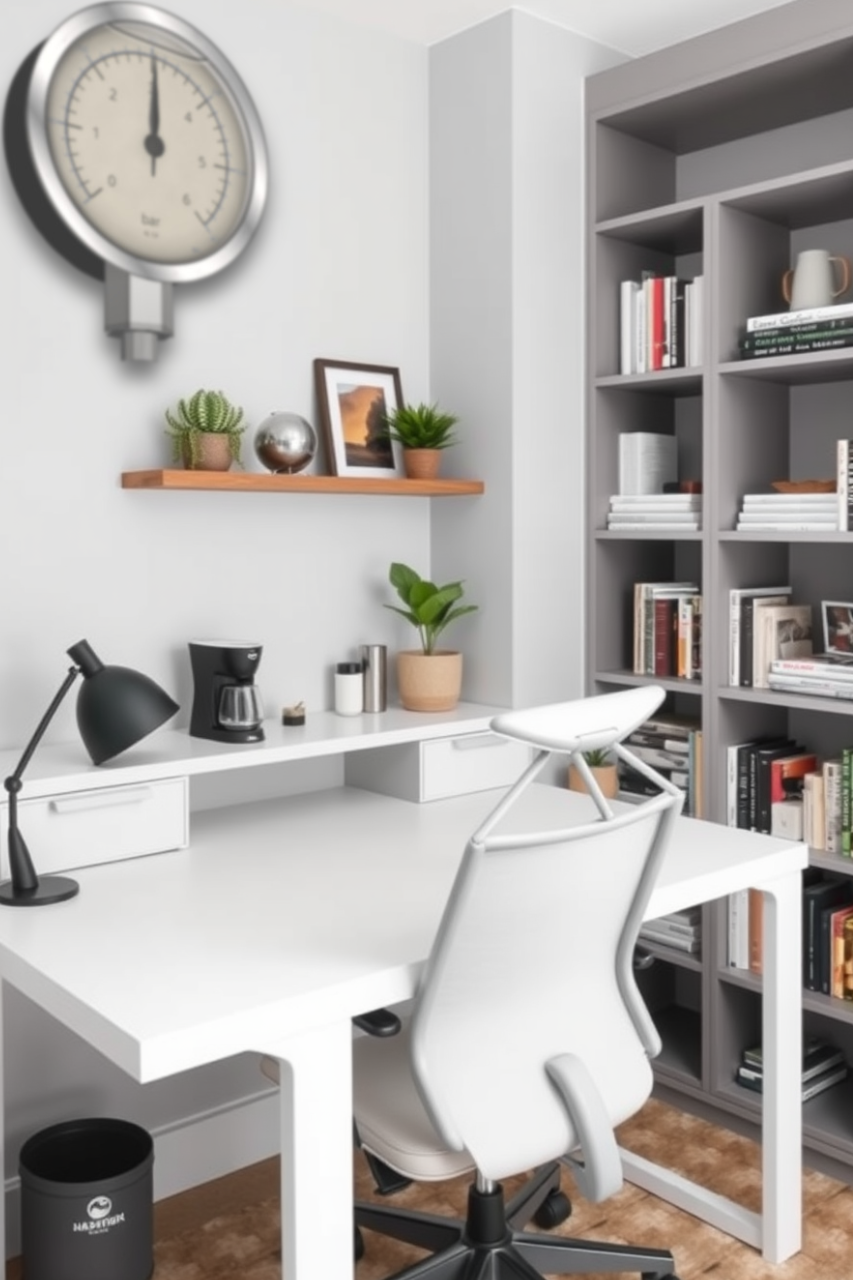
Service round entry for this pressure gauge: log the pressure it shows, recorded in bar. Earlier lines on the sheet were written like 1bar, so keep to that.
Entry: 3bar
